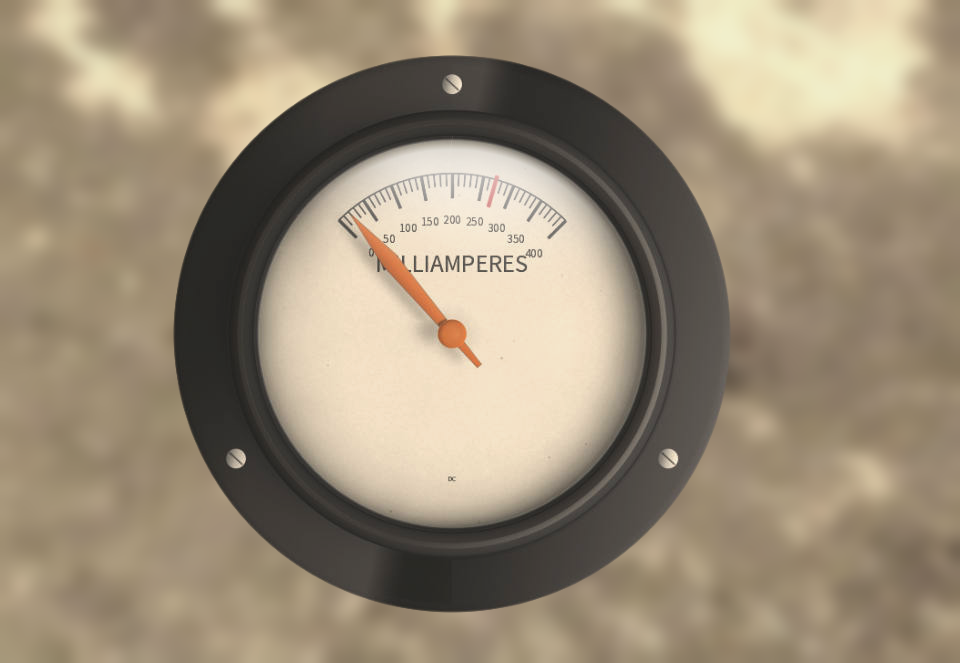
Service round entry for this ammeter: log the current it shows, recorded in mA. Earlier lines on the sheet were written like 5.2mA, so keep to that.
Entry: 20mA
